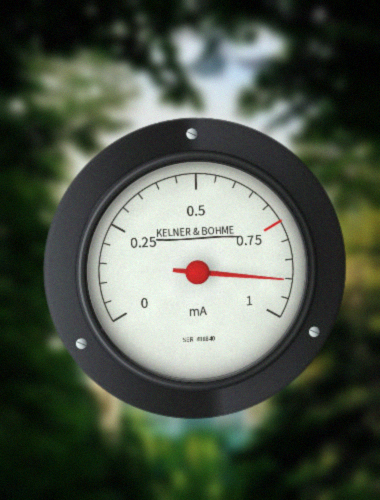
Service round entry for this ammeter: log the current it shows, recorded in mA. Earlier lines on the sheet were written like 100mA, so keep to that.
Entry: 0.9mA
